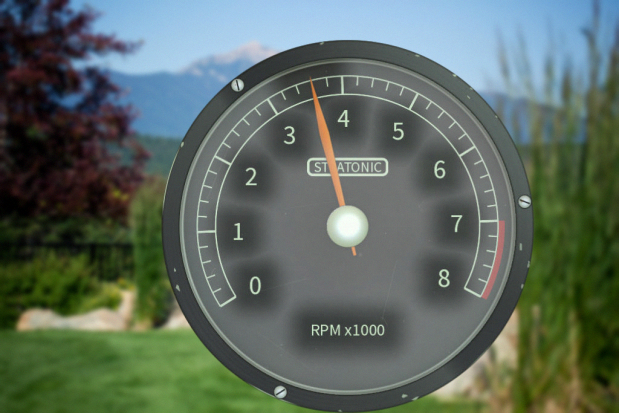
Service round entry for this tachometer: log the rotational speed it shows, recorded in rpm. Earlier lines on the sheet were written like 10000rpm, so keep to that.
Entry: 3600rpm
